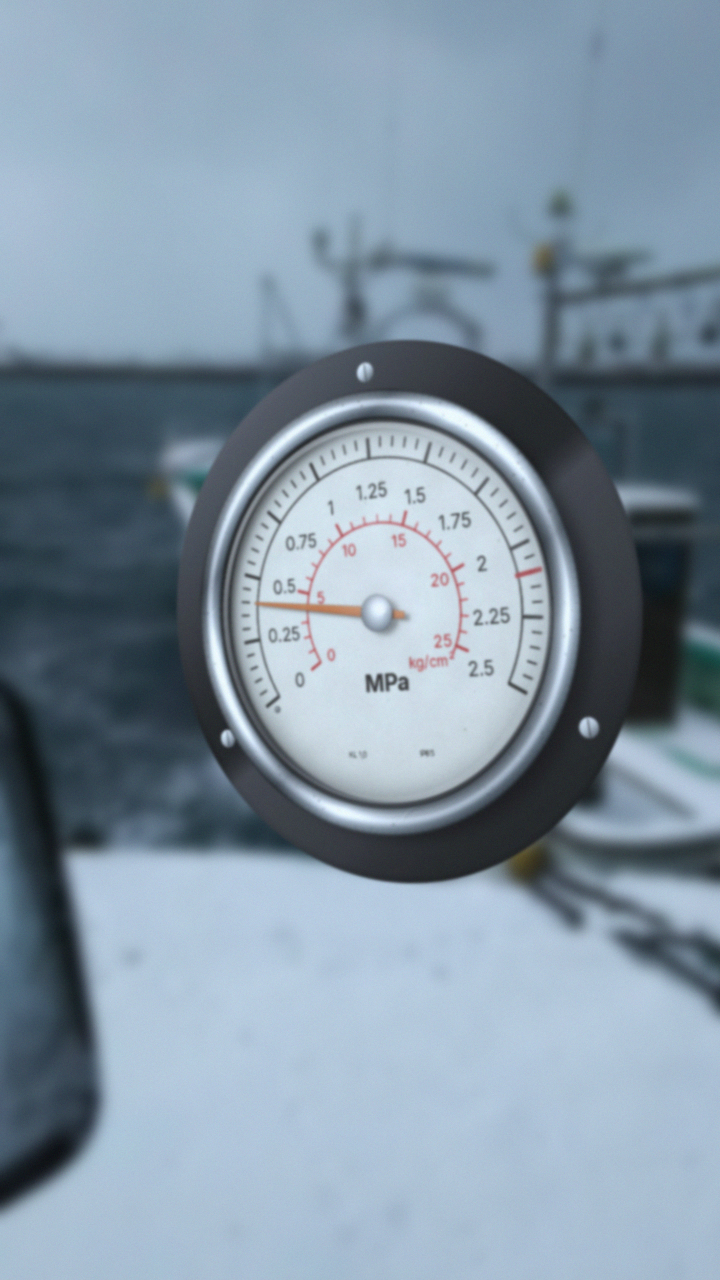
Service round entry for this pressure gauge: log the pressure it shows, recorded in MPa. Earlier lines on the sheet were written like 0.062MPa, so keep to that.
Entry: 0.4MPa
